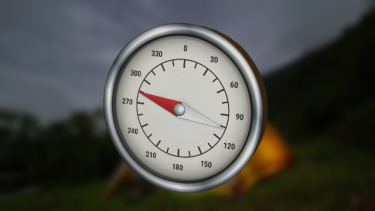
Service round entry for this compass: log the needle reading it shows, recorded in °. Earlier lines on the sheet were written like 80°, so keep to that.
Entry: 285°
